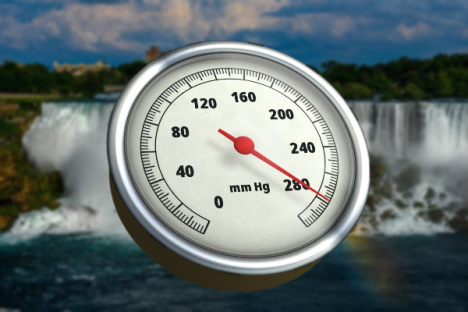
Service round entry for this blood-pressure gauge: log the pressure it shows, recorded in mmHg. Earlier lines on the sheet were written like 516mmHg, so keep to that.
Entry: 280mmHg
